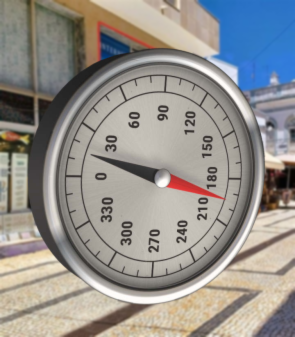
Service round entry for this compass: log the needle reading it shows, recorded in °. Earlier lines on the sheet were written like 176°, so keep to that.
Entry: 195°
